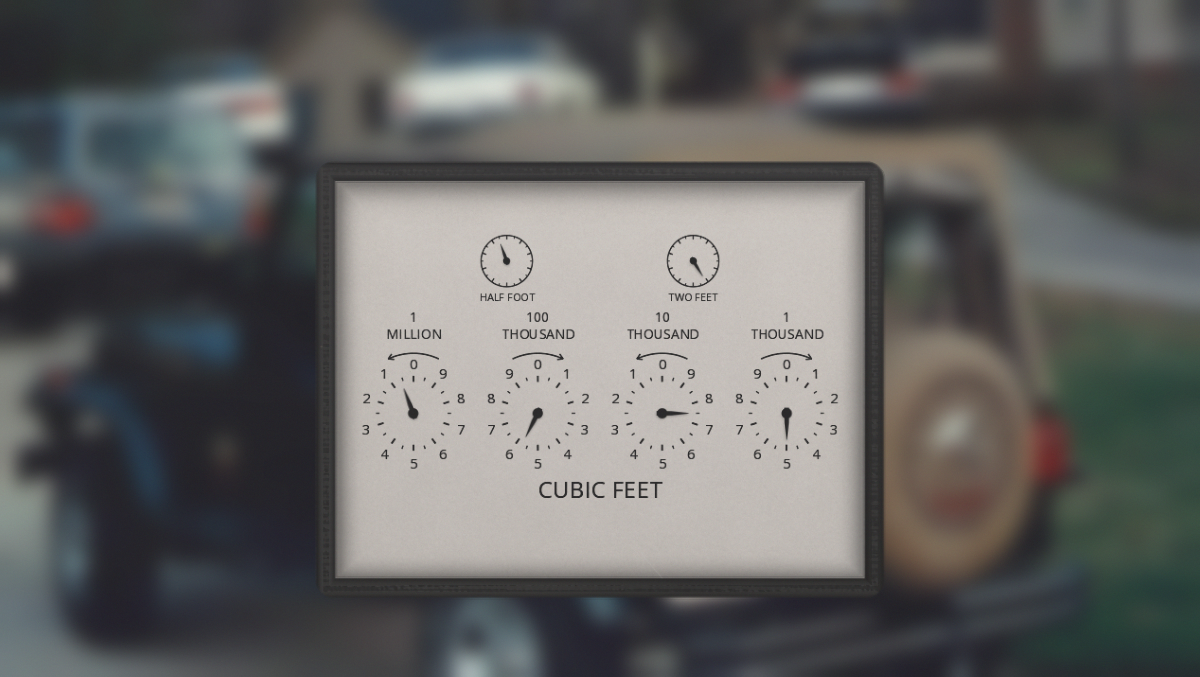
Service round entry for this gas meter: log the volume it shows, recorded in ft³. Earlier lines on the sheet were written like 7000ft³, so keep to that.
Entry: 57500ft³
